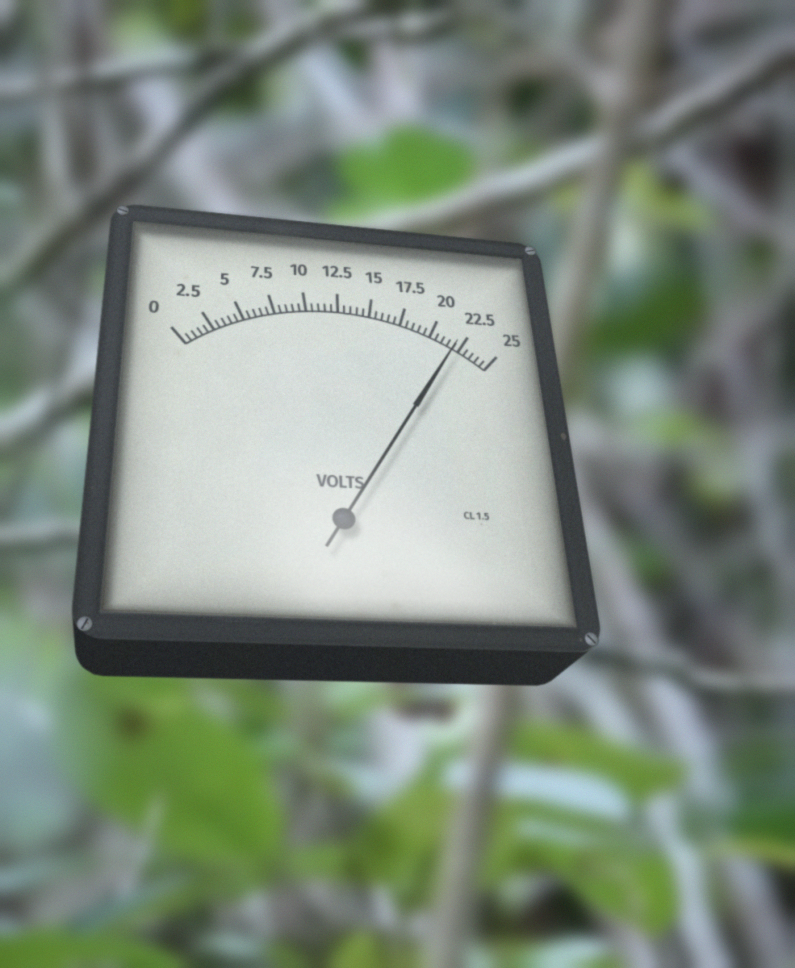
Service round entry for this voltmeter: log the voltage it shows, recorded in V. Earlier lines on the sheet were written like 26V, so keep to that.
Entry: 22V
